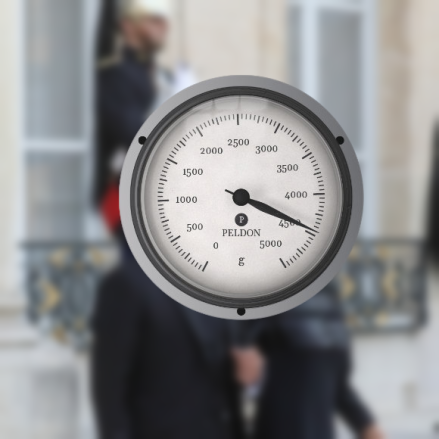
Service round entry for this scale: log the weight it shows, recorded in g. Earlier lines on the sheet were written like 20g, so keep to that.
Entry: 4450g
